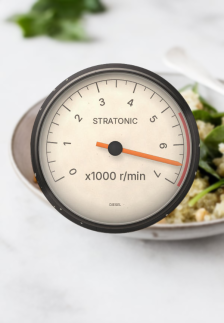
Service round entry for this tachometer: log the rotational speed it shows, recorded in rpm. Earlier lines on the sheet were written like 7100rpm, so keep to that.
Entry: 6500rpm
